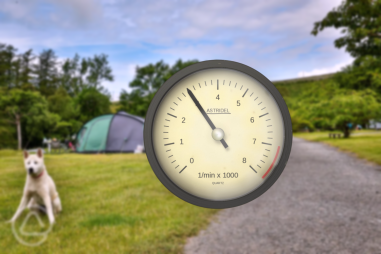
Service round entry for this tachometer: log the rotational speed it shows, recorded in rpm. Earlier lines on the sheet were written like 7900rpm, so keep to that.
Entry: 3000rpm
